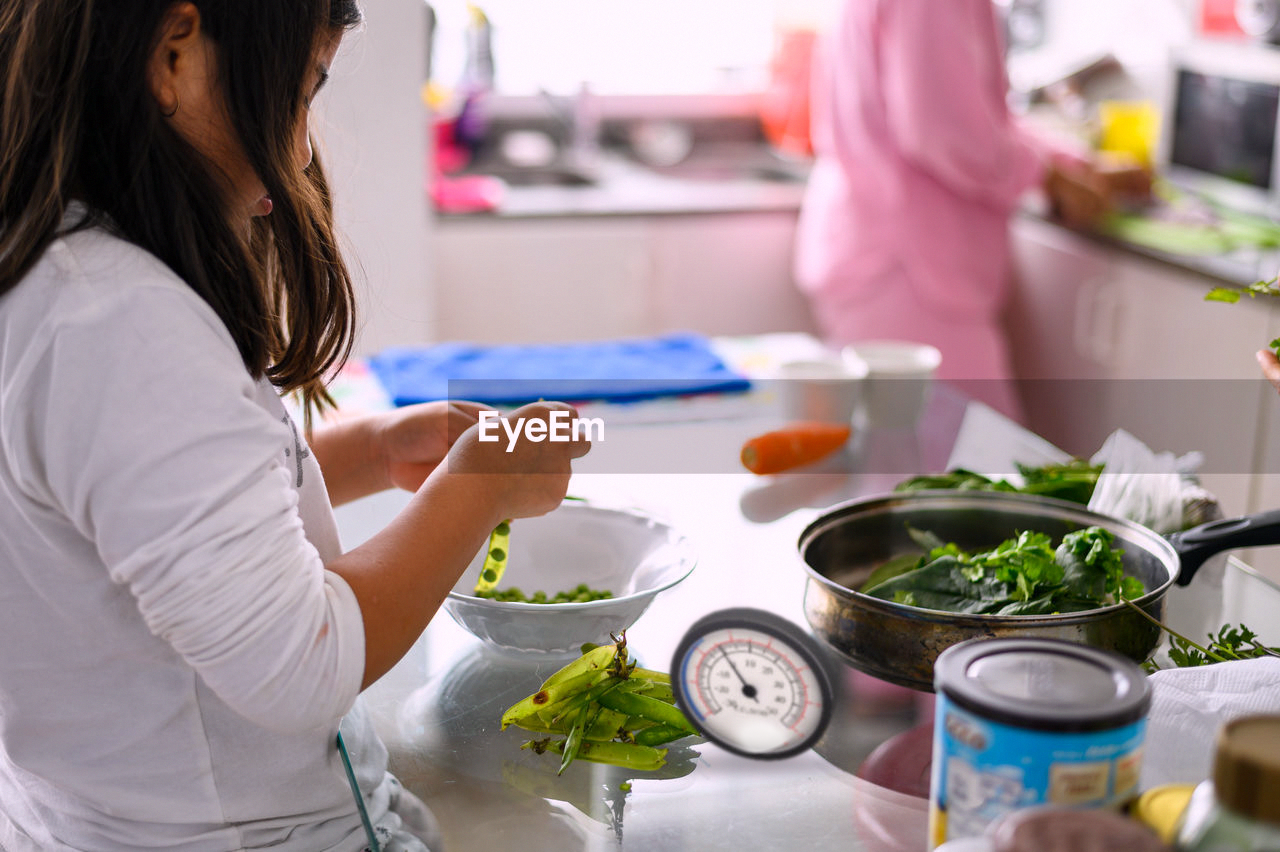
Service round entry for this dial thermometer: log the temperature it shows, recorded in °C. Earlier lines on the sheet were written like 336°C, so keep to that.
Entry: 0°C
